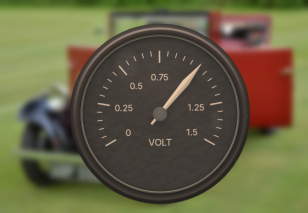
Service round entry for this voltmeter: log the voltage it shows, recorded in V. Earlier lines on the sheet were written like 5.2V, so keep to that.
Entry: 1V
